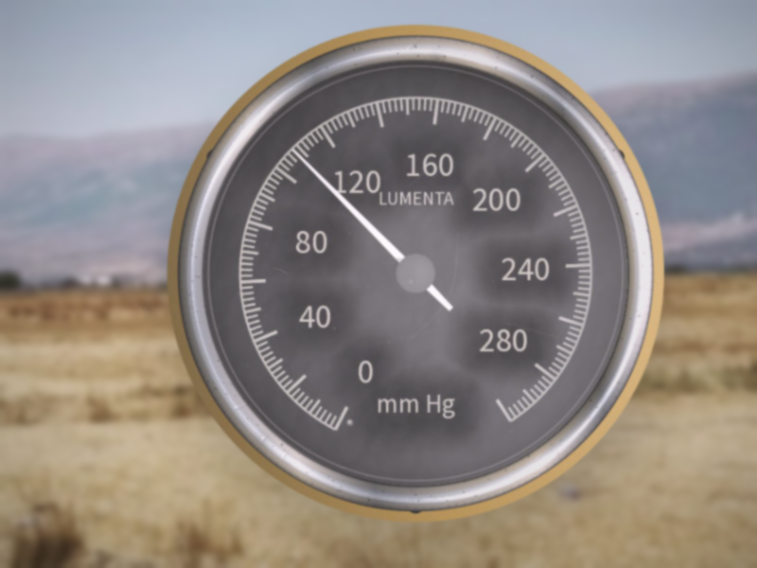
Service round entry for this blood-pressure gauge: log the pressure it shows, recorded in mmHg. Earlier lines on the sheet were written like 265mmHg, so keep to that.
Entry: 108mmHg
